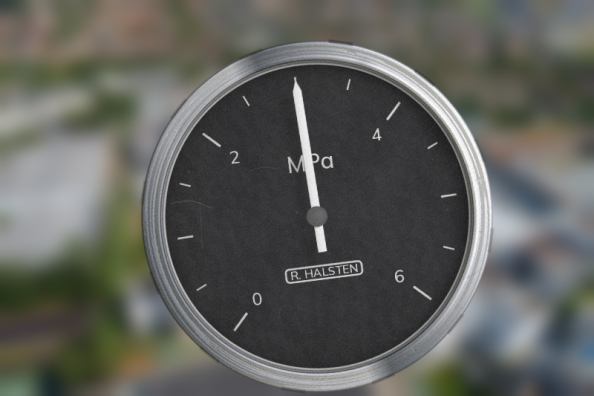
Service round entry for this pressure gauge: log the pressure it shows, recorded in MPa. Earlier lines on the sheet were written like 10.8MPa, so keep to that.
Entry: 3MPa
